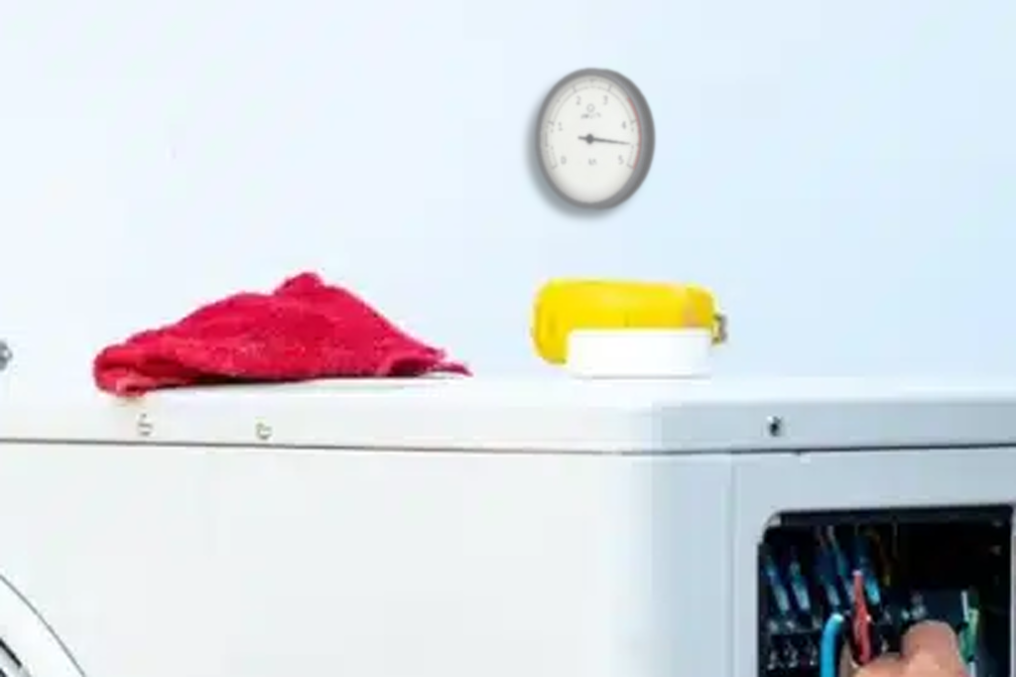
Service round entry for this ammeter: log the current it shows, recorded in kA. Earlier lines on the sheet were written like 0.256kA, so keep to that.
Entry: 4.5kA
